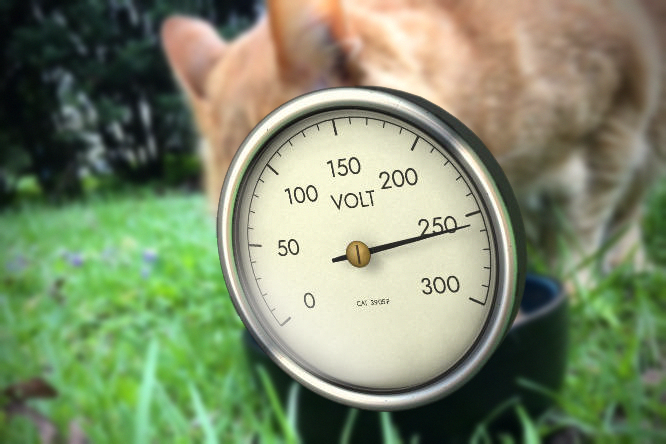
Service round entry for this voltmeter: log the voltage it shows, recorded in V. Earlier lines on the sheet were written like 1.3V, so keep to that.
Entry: 255V
